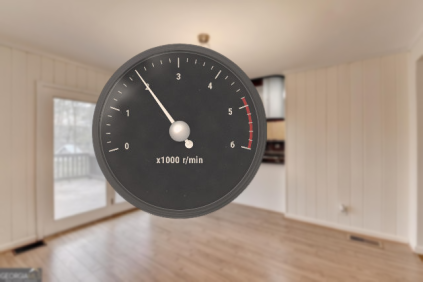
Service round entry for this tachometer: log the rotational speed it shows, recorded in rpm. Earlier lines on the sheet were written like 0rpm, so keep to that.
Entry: 2000rpm
